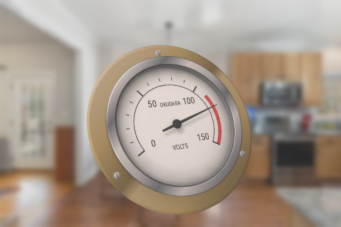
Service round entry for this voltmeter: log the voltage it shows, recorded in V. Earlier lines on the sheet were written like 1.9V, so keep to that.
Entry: 120V
